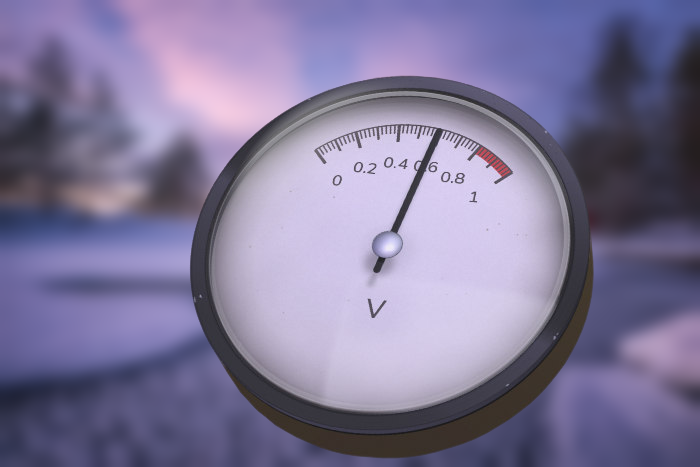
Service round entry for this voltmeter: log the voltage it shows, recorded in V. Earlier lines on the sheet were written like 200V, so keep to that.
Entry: 0.6V
